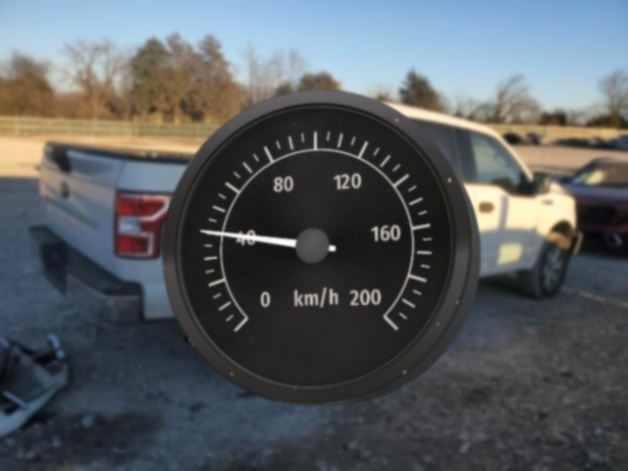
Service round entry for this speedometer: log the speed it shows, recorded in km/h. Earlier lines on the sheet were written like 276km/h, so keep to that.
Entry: 40km/h
